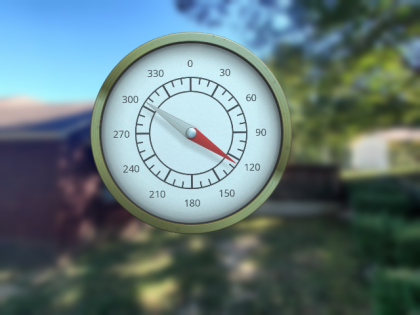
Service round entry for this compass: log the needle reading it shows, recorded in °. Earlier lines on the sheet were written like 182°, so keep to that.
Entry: 125°
